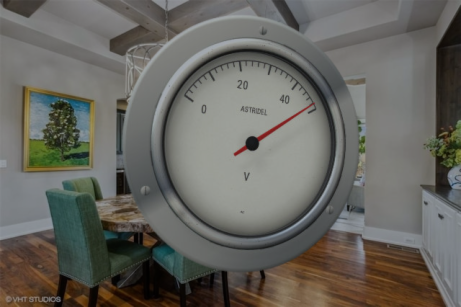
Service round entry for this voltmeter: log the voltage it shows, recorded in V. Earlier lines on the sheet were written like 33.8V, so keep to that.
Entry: 48V
